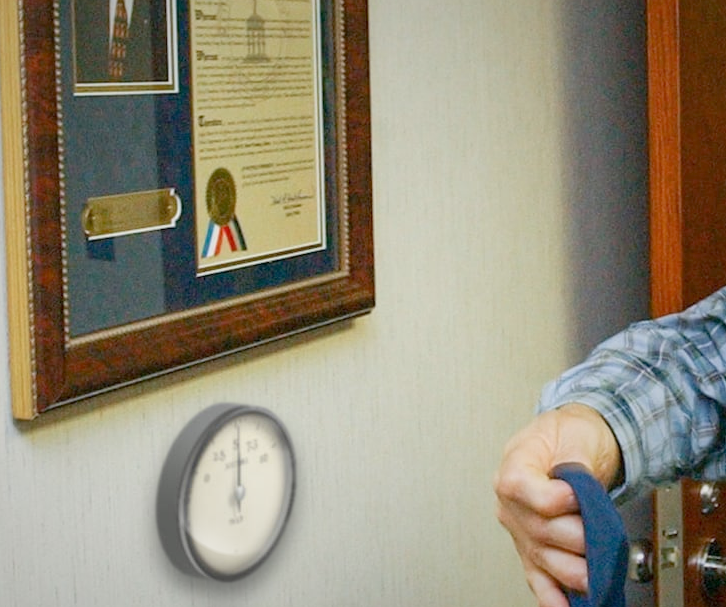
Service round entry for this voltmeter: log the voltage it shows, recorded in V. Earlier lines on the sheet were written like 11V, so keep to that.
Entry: 5V
